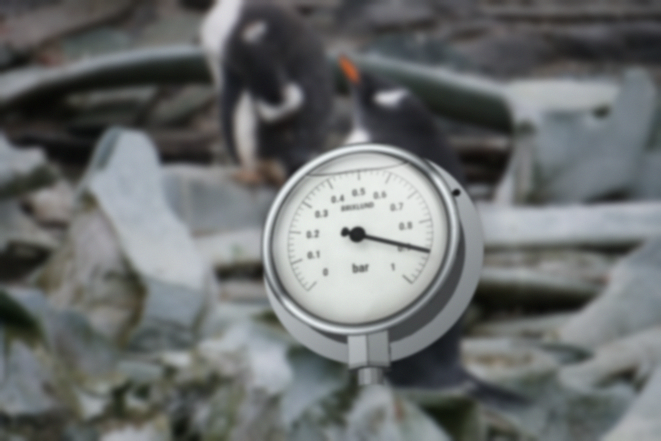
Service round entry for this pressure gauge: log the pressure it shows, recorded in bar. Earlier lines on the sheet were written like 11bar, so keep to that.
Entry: 0.9bar
